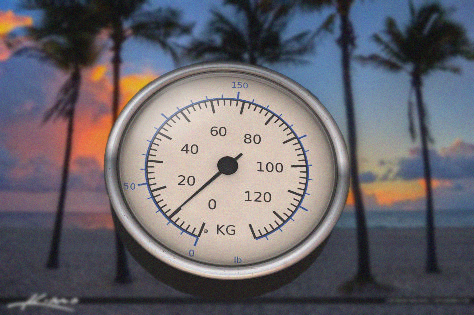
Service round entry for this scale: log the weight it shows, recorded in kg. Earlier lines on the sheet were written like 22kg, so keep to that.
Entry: 10kg
